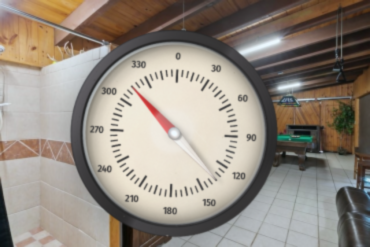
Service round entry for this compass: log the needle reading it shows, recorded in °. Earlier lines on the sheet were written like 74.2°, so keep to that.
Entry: 315°
